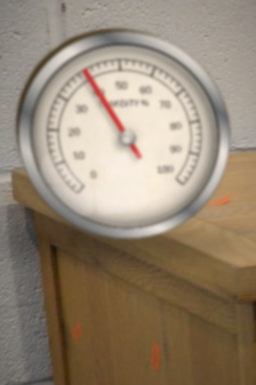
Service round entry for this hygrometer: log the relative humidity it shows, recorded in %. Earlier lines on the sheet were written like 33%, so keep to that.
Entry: 40%
